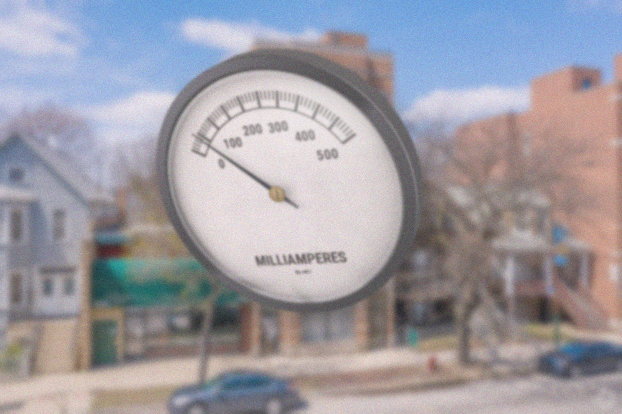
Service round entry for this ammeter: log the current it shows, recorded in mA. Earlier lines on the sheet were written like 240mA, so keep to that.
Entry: 50mA
